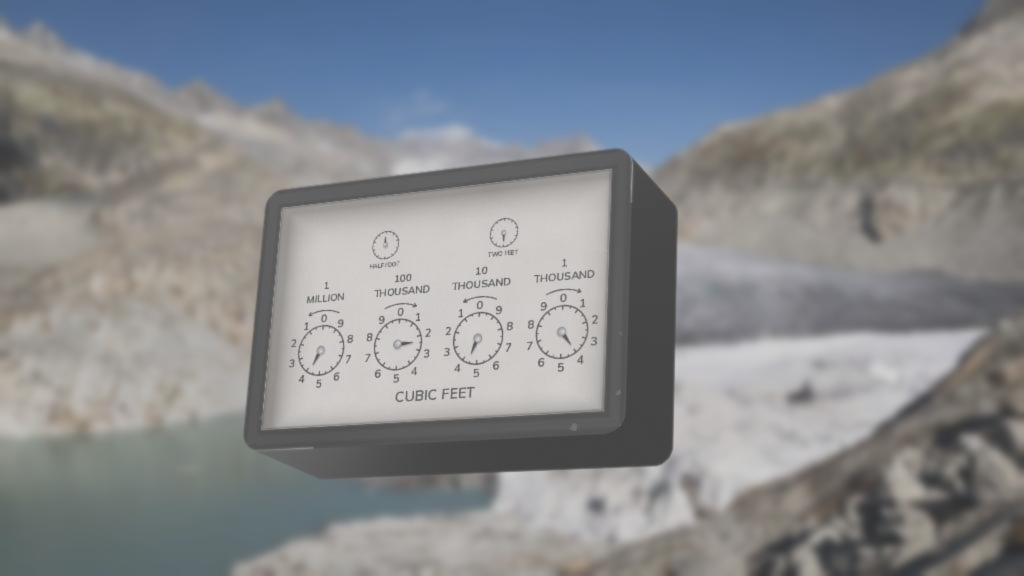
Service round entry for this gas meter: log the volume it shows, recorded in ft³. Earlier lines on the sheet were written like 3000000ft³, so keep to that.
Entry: 424400ft³
